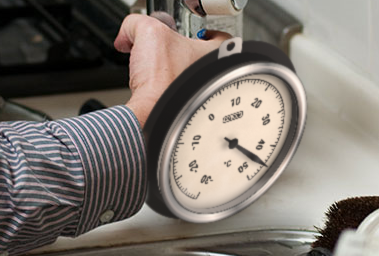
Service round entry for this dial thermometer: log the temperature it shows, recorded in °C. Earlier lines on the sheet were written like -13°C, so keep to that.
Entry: 45°C
